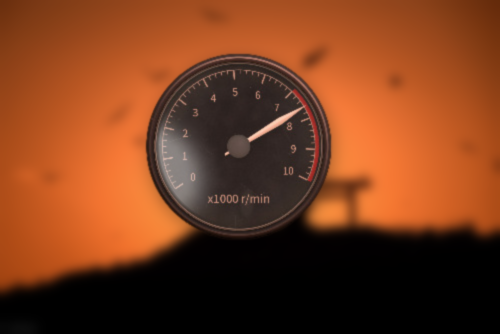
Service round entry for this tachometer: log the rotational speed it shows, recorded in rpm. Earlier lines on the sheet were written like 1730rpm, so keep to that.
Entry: 7600rpm
